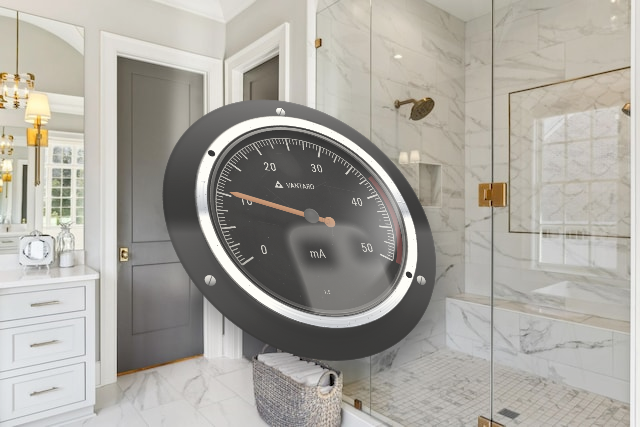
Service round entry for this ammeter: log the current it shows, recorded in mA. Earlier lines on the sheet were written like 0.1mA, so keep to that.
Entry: 10mA
